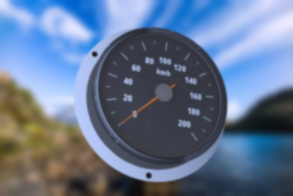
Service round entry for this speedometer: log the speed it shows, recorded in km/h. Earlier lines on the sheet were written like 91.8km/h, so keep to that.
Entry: 0km/h
